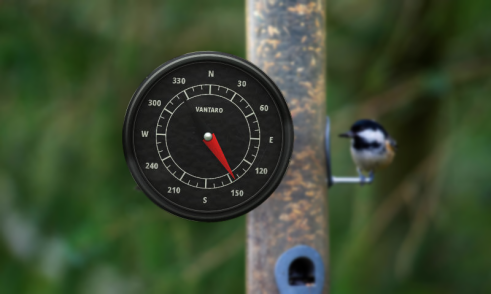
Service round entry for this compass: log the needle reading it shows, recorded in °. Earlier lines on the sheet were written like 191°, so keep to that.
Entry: 145°
